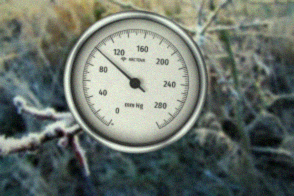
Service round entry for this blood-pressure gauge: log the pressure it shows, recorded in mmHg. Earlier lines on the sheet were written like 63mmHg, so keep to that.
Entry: 100mmHg
